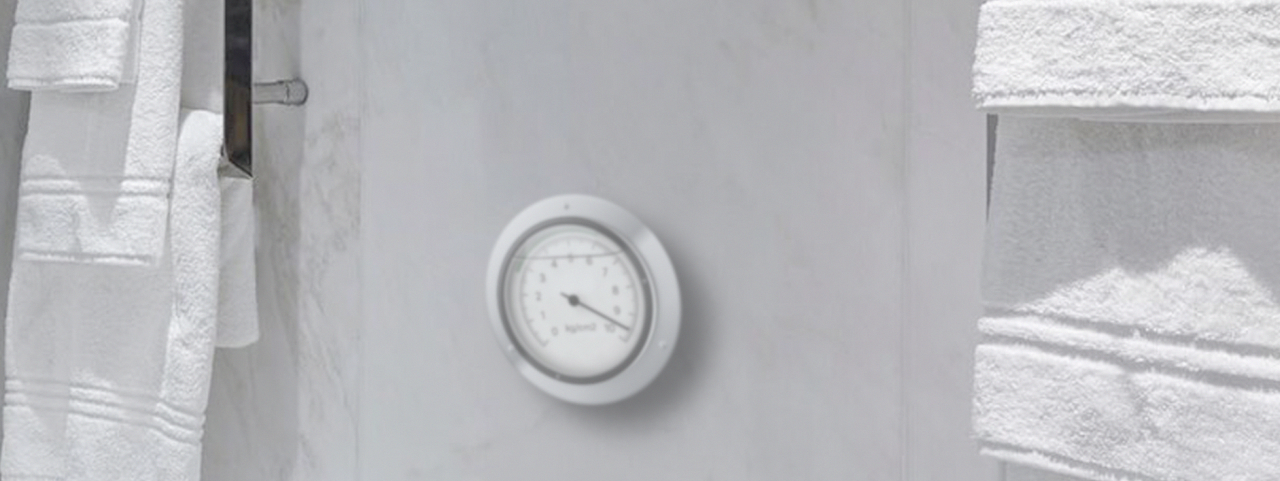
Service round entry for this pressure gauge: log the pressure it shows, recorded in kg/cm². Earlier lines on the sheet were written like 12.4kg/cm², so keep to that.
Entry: 9.5kg/cm²
